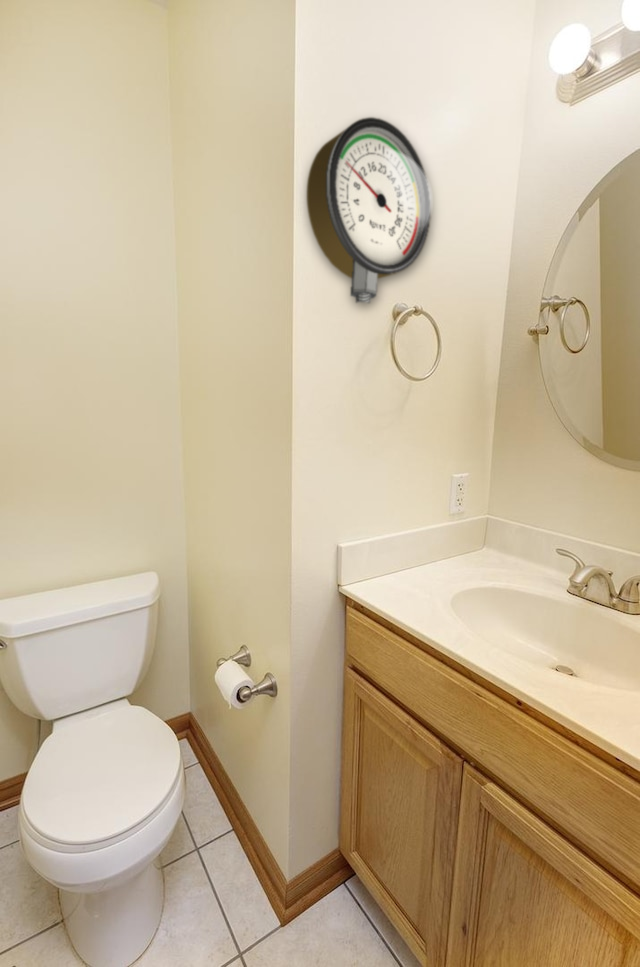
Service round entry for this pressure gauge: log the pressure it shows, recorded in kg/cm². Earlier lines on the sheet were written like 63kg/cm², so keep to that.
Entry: 10kg/cm²
